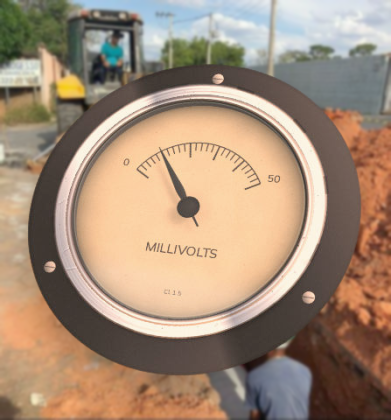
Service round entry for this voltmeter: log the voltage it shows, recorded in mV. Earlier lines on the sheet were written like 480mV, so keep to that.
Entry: 10mV
